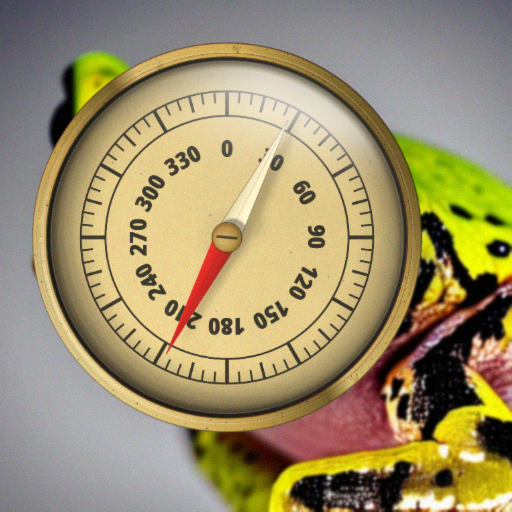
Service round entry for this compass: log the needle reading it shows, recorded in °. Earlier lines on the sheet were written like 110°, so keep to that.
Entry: 207.5°
